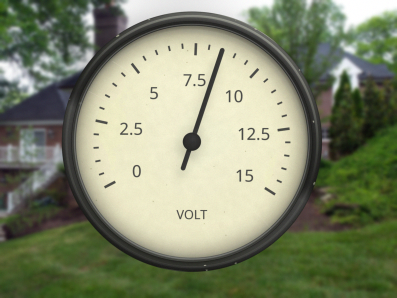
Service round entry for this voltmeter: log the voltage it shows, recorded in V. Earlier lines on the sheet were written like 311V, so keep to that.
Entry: 8.5V
